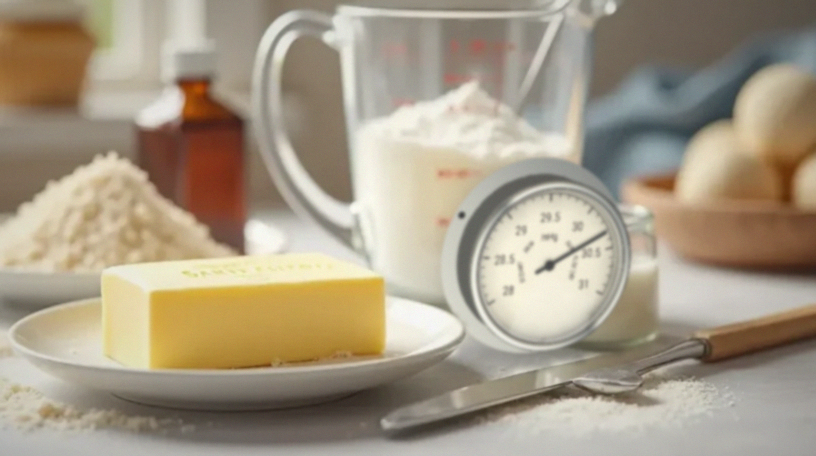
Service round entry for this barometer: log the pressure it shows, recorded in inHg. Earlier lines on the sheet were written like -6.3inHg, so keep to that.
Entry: 30.3inHg
